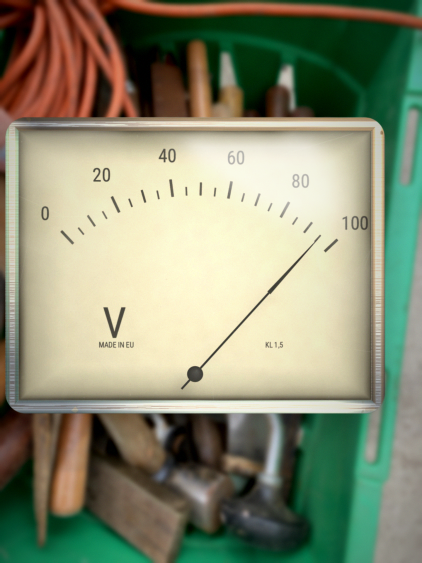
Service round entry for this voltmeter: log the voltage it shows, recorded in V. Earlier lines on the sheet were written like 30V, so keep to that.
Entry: 95V
